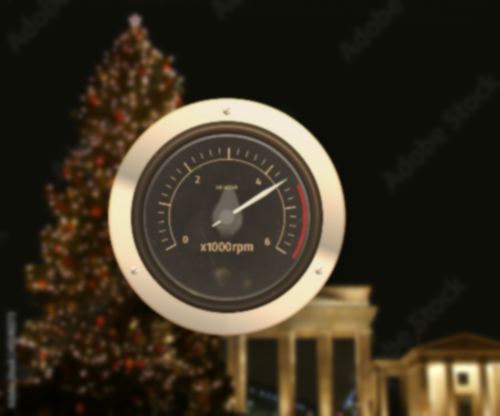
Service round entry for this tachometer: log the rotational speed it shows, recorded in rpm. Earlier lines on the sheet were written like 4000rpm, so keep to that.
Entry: 4400rpm
